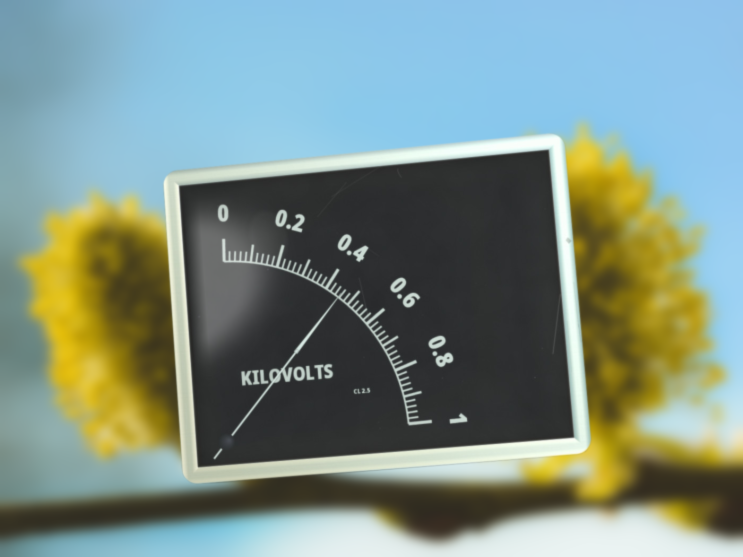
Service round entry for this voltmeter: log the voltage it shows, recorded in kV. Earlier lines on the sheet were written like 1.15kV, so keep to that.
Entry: 0.46kV
